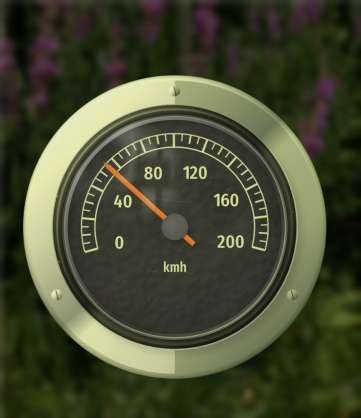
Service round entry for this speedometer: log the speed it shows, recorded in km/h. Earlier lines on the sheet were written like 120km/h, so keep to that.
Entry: 55km/h
